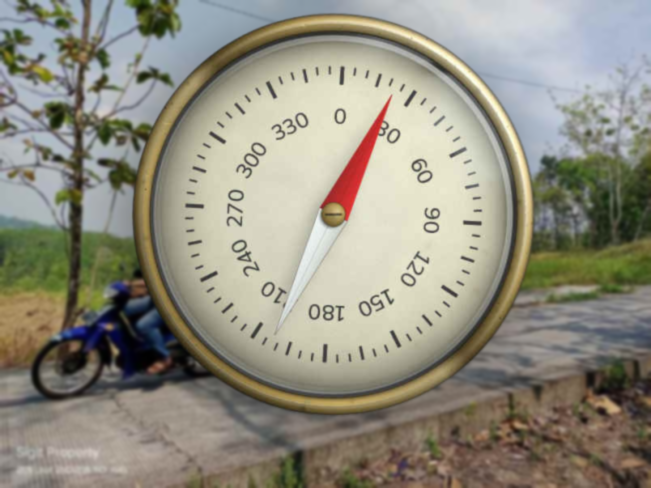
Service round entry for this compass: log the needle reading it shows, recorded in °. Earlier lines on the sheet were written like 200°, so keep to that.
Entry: 22.5°
